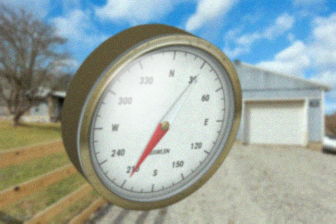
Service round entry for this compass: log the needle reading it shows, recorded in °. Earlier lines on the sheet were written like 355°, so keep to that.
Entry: 210°
